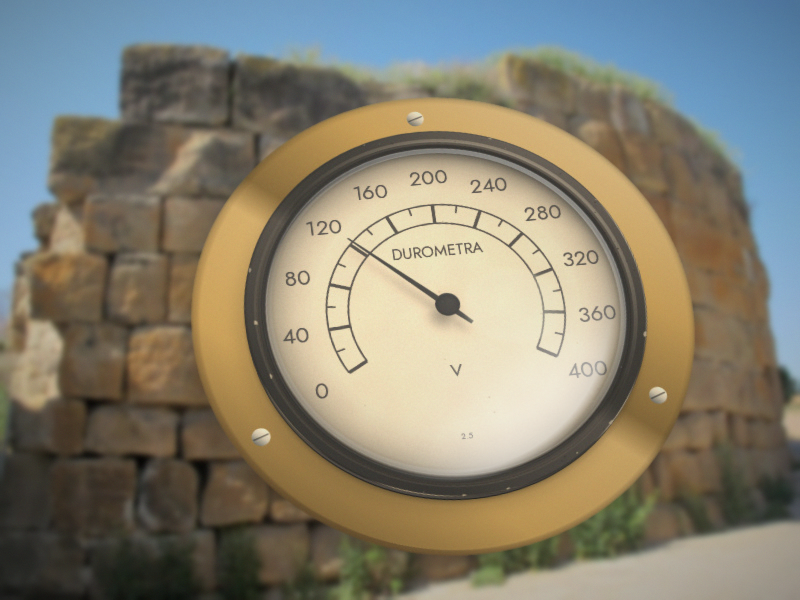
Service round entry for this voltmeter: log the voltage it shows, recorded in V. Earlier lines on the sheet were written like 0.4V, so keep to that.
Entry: 120V
